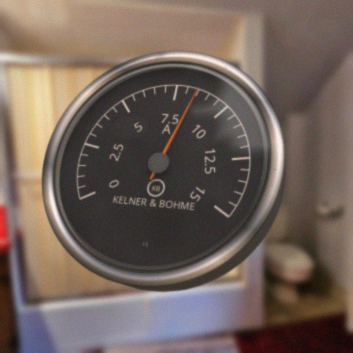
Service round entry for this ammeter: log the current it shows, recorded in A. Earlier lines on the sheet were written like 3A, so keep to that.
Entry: 8.5A
